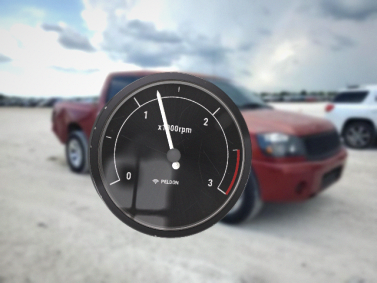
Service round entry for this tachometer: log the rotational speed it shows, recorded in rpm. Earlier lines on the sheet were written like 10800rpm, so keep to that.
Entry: 1250rpm
